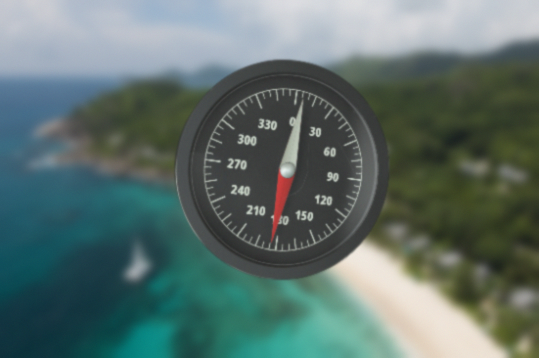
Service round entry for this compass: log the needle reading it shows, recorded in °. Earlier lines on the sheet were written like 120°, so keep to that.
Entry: 185°
